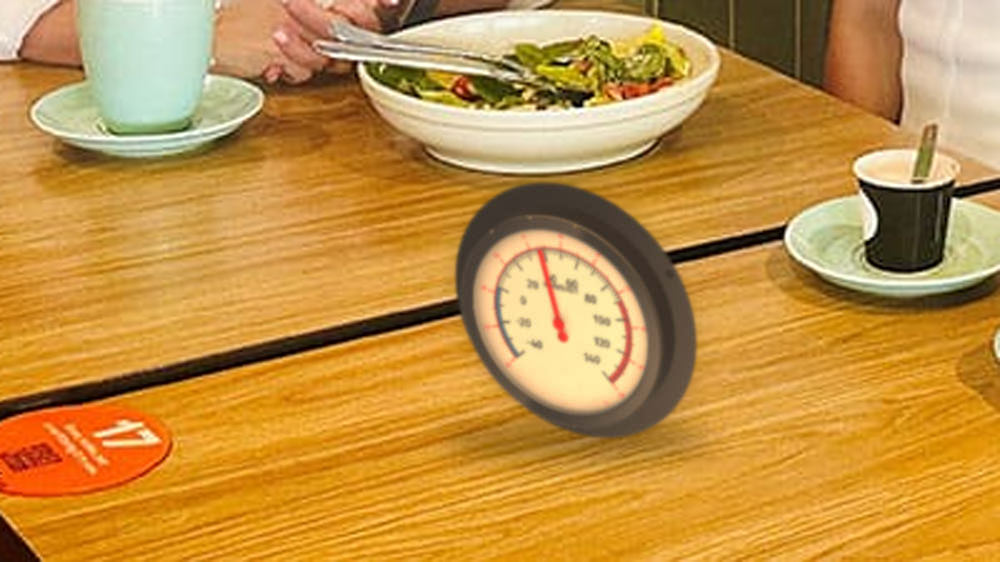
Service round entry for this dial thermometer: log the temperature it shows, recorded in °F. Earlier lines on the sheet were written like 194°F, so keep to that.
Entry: 40°F
